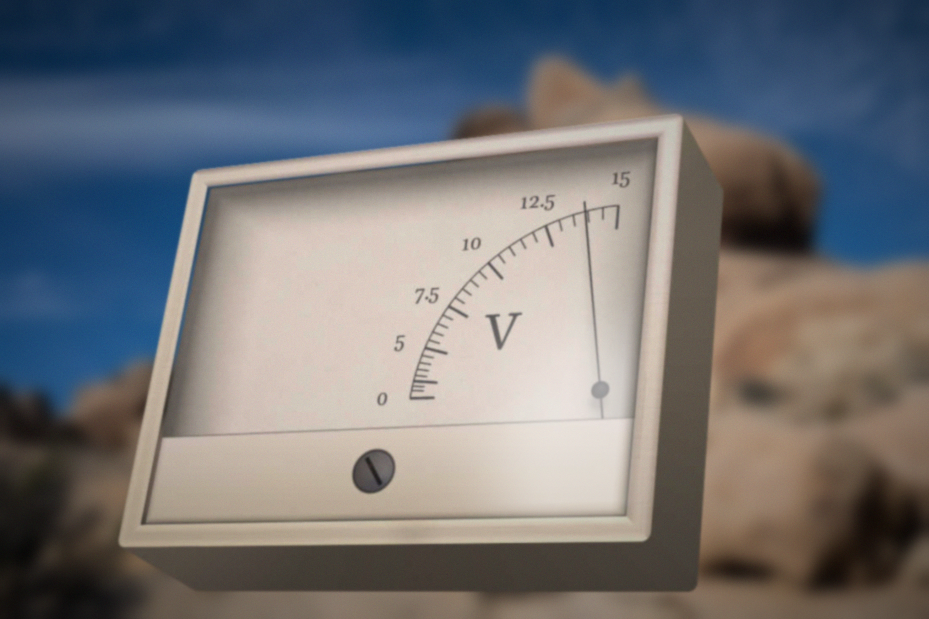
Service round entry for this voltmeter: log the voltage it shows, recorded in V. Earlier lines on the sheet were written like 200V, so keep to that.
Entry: 14V
